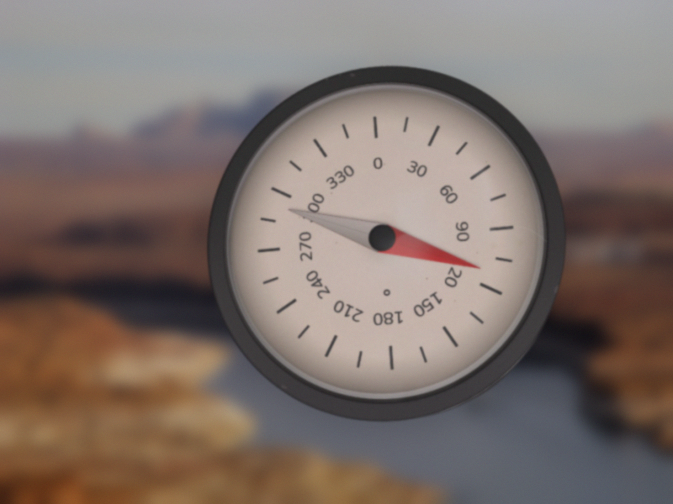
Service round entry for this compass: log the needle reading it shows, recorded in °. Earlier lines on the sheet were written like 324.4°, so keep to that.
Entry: 112.5°
